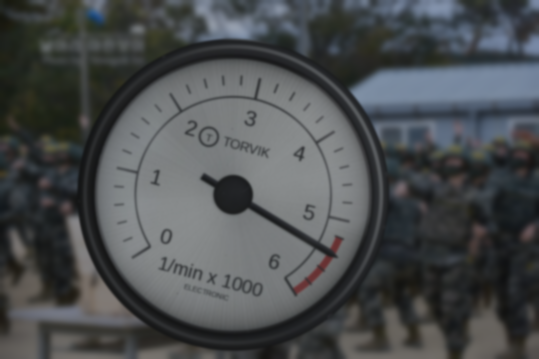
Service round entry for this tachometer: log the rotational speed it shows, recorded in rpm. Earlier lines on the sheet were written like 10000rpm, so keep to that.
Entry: 5400rpm
